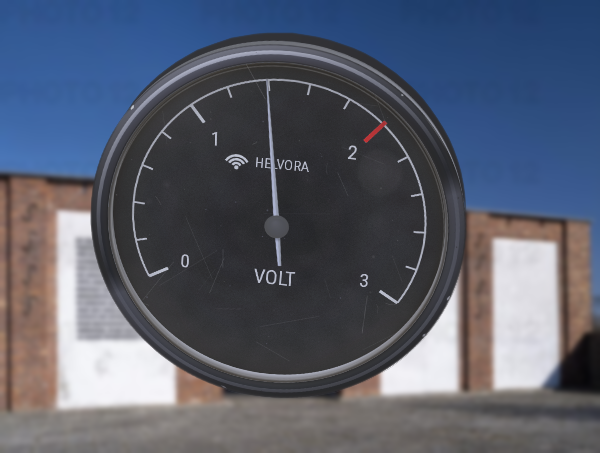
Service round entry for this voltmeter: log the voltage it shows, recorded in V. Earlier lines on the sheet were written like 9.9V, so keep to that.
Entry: 1.4V
